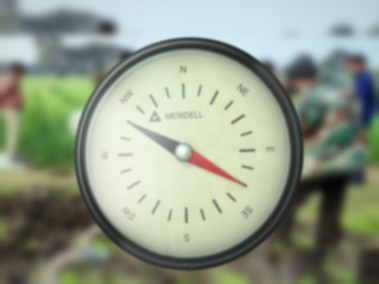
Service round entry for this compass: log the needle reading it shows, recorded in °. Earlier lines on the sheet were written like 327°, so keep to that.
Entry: 120°
